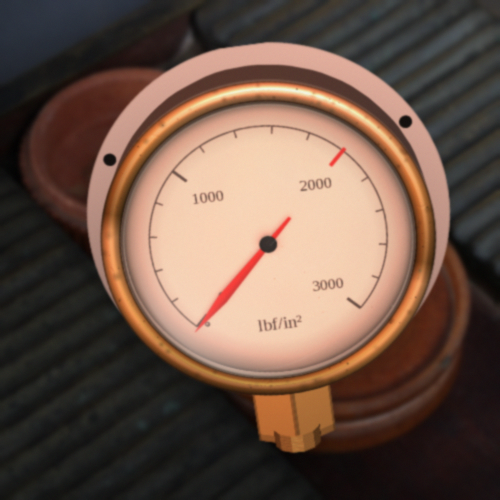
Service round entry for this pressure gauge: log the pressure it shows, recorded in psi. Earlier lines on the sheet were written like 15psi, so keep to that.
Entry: 0psi
